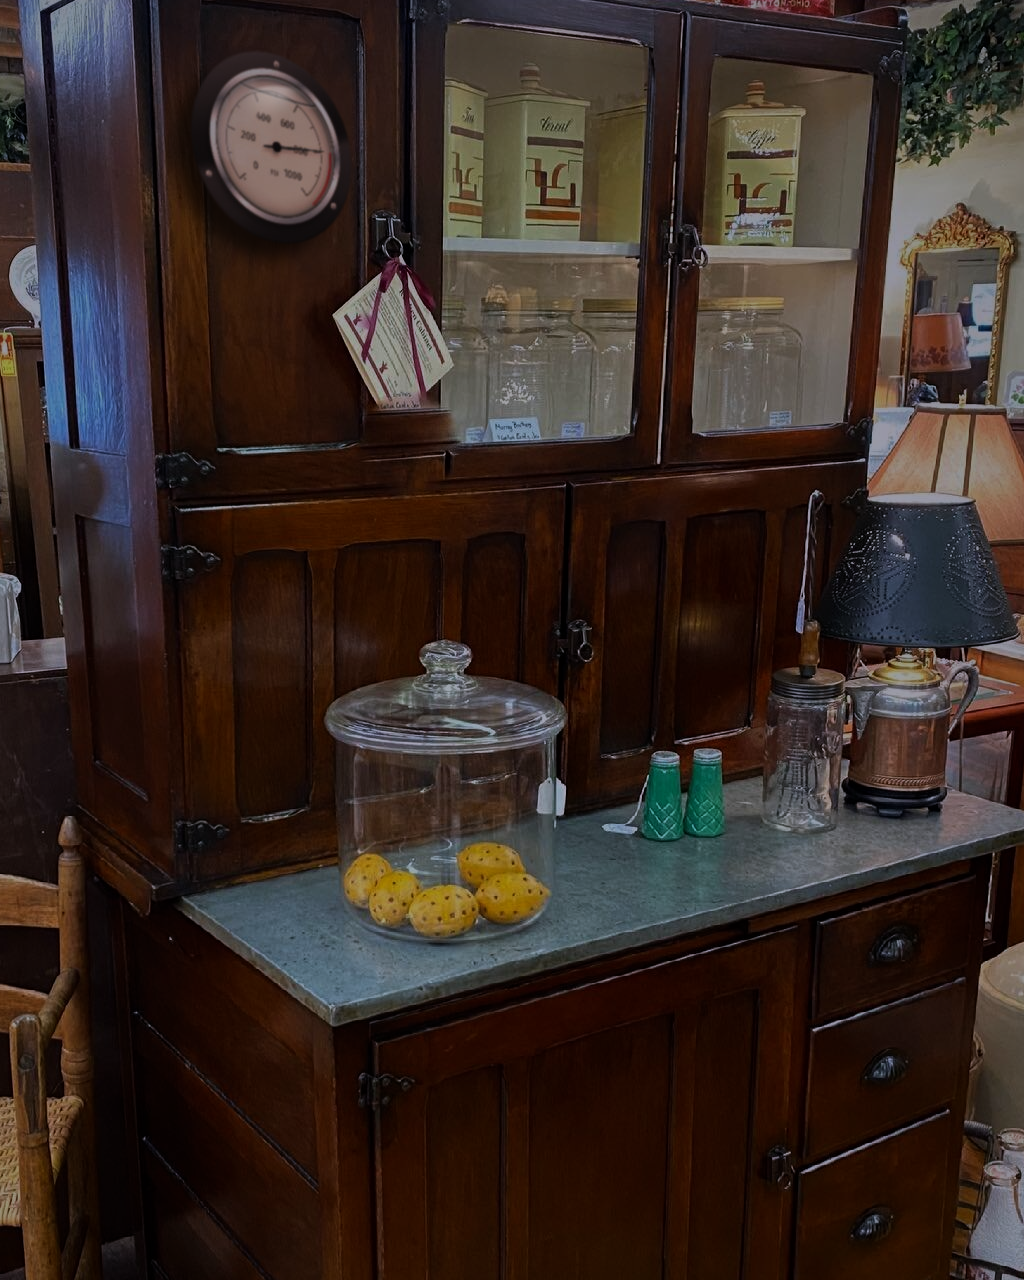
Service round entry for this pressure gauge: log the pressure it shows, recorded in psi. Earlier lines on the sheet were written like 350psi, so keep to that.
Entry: 800psi
